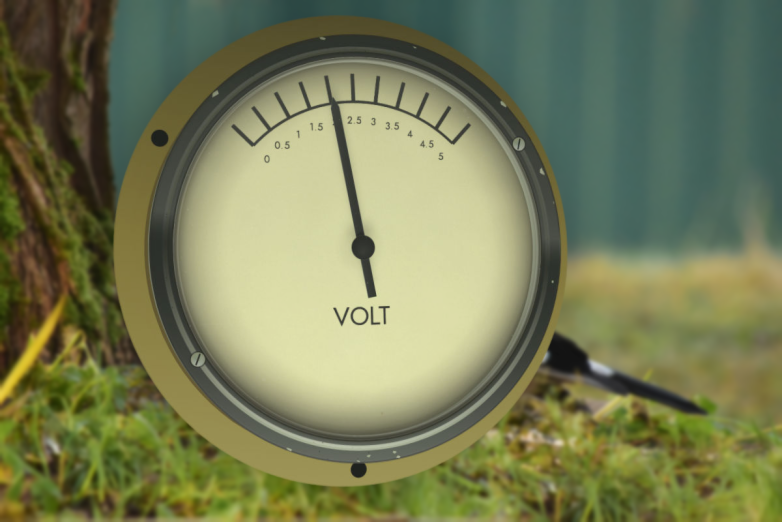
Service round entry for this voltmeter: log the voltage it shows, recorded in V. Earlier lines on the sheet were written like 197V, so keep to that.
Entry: 2V
